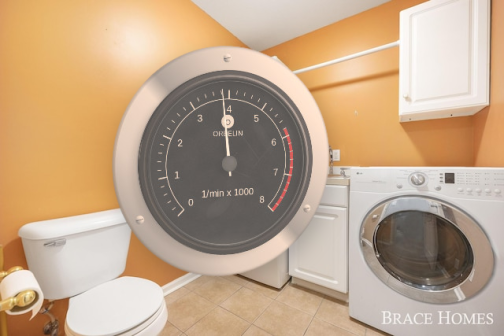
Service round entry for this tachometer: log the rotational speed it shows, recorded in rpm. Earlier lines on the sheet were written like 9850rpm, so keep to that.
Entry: 3800rpm
